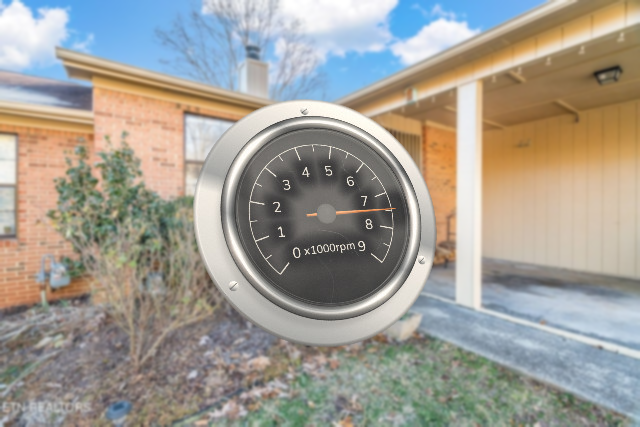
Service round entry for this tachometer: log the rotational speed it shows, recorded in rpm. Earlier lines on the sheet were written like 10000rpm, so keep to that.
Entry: 7500rpm
